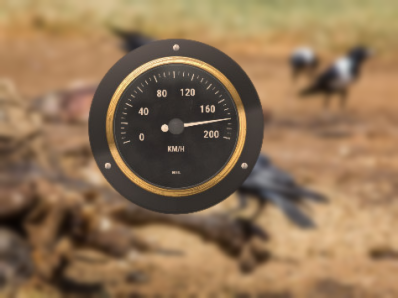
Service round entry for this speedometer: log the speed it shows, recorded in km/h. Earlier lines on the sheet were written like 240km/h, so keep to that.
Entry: 180km/h
